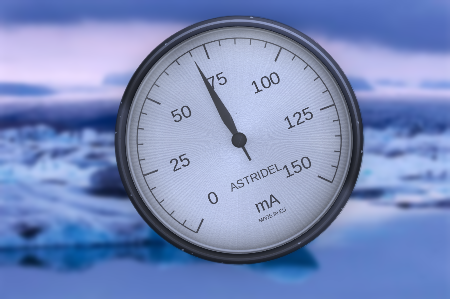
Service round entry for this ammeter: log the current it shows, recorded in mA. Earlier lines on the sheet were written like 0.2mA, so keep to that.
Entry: 70mA
